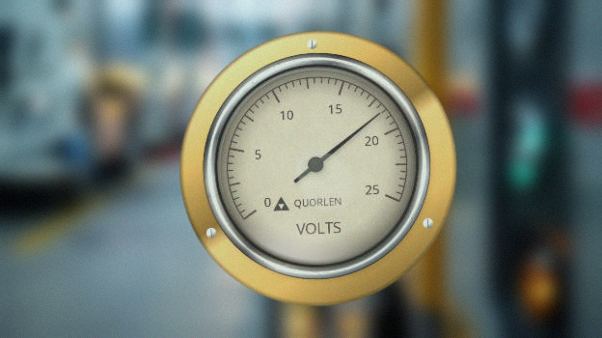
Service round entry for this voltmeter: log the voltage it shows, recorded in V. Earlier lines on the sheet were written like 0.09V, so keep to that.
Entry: 18.5V
